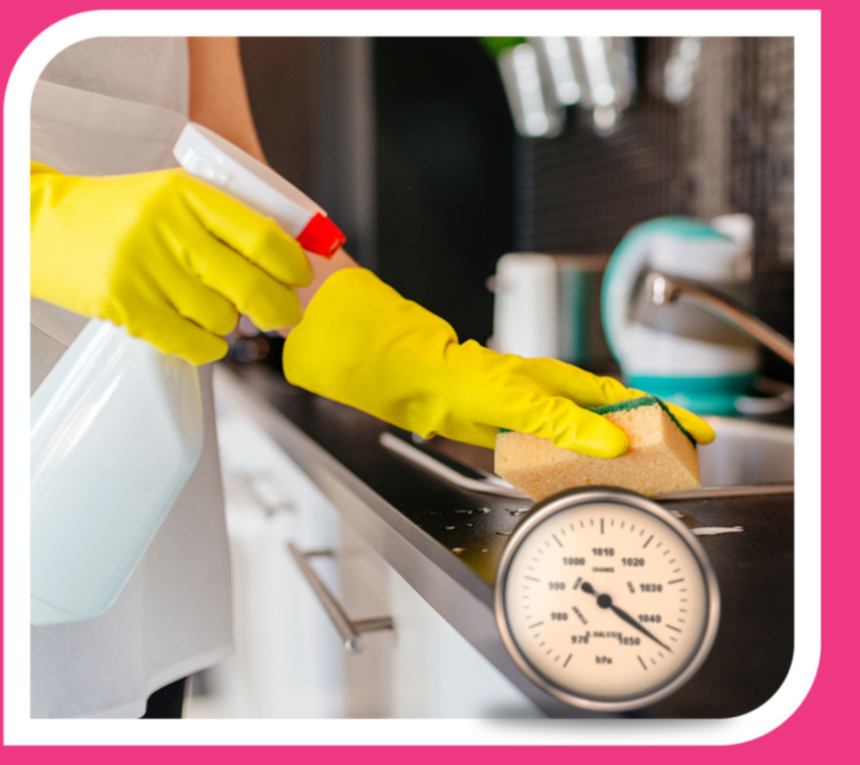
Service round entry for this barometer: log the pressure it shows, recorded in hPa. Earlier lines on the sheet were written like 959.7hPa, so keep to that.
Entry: 1044hPa
